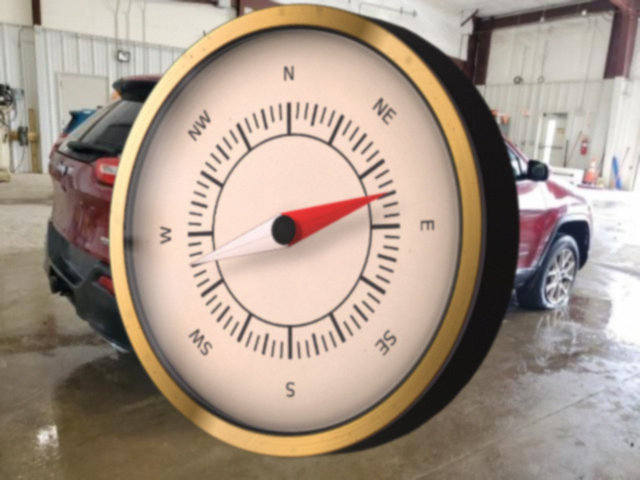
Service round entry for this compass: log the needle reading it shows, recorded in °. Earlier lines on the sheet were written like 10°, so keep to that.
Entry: 75°
